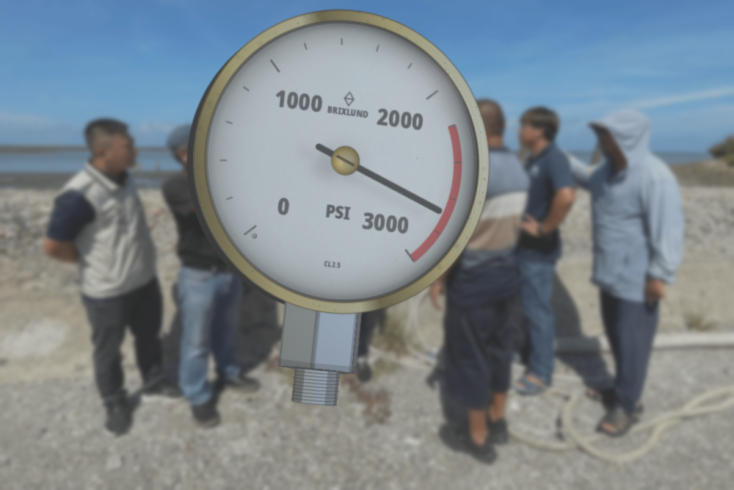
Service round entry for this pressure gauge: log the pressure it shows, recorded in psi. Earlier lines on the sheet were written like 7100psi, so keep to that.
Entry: 2700psi
